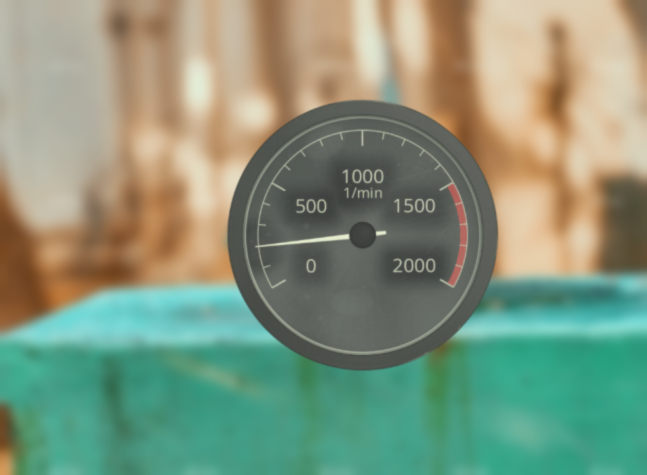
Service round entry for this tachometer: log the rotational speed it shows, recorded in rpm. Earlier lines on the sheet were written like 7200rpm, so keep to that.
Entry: 200rpm
